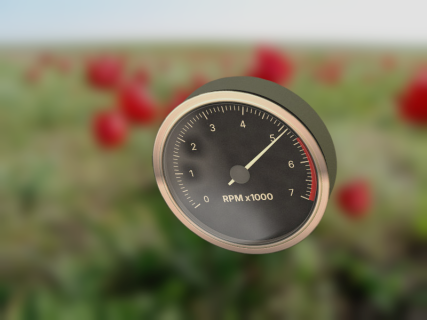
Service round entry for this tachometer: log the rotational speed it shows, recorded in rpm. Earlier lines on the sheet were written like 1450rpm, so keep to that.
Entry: 5100rpm
